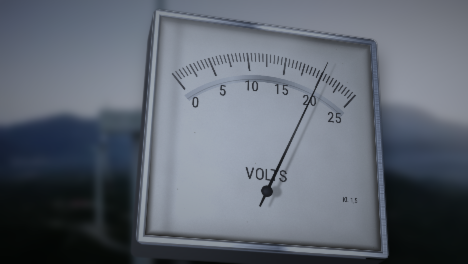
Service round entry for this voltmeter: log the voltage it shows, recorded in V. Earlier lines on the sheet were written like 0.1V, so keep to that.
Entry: 20V
